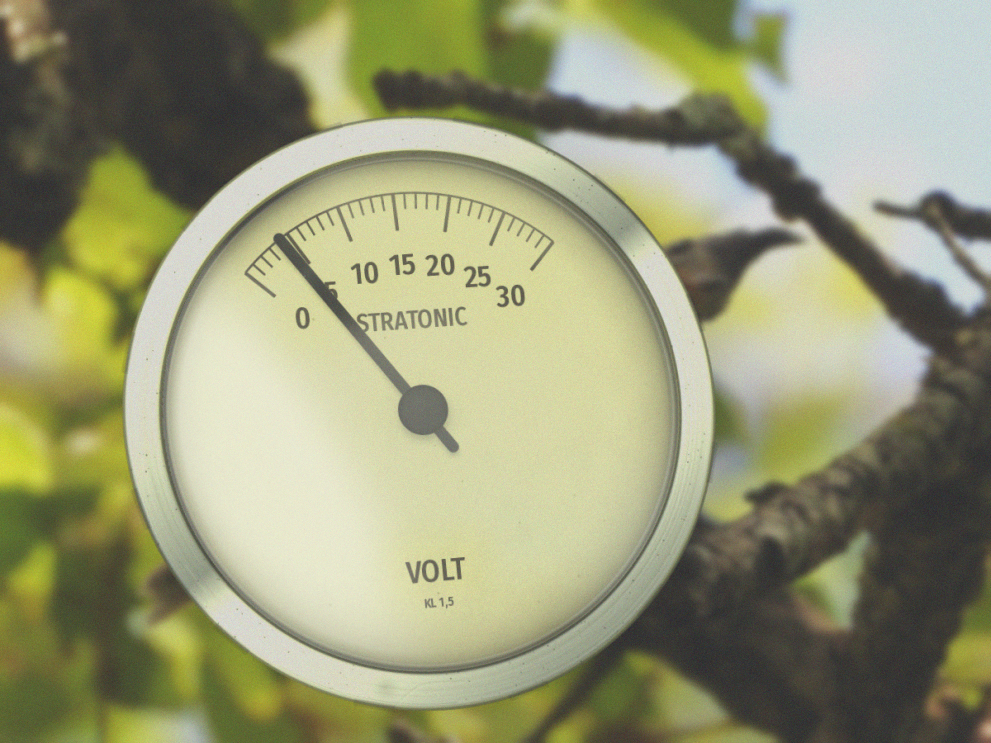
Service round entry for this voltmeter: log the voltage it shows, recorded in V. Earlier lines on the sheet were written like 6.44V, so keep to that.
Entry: 4V
